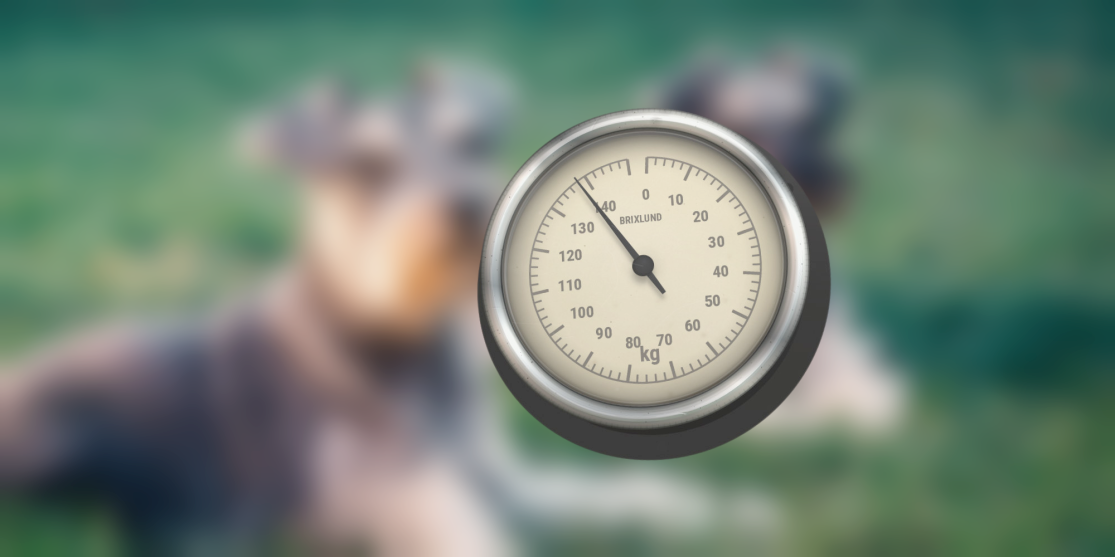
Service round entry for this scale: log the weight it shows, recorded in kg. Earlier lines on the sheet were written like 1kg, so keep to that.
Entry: 138kg
